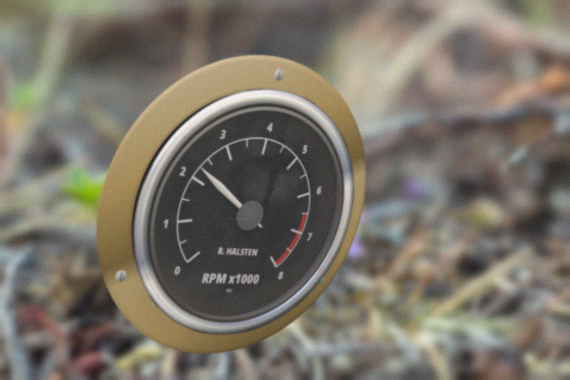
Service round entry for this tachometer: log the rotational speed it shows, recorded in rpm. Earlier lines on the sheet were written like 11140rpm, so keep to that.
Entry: 2250rpm
